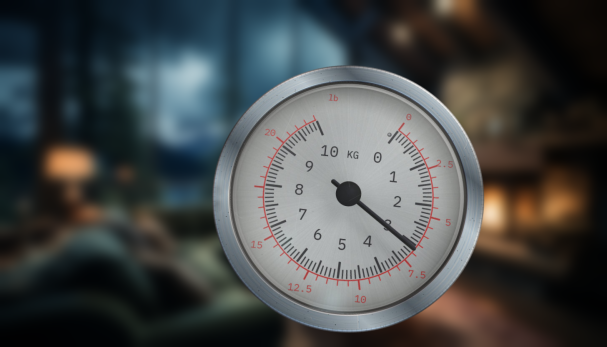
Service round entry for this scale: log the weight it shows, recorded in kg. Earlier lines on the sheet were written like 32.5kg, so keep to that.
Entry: 3.1kg
